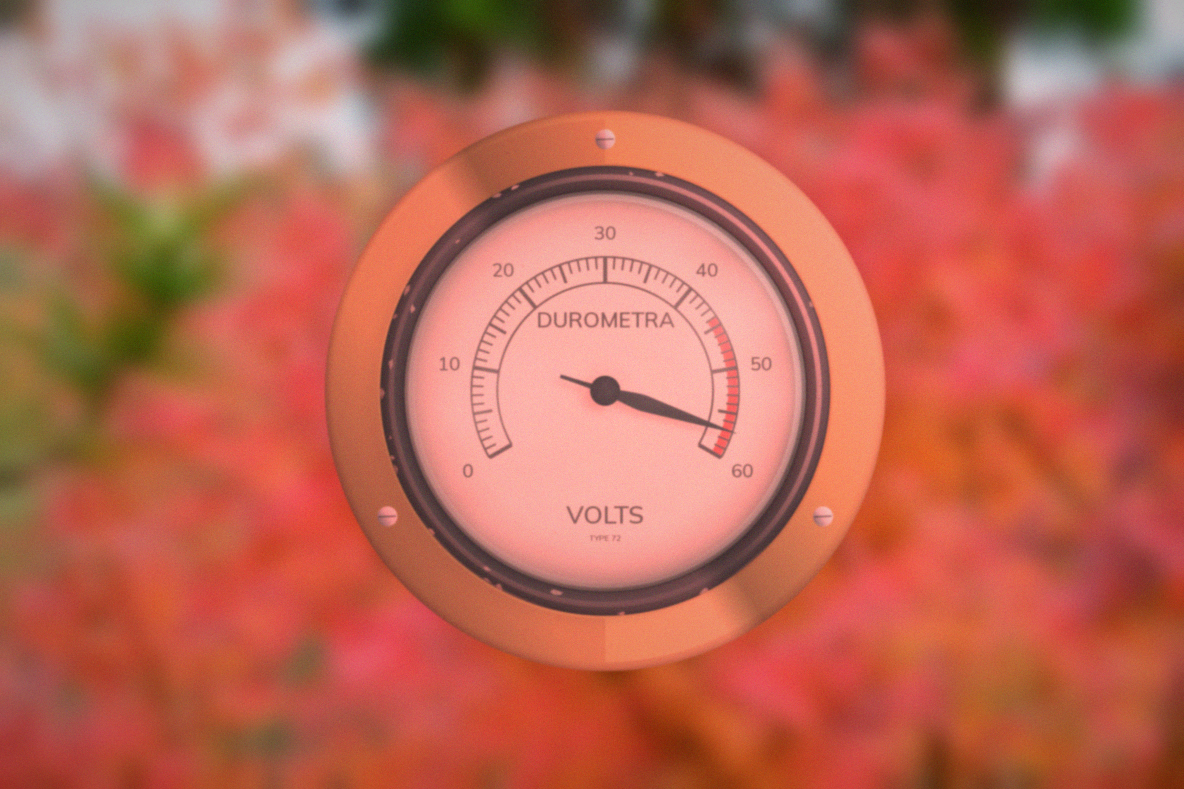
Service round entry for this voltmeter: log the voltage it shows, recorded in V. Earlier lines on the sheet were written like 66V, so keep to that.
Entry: 57V
